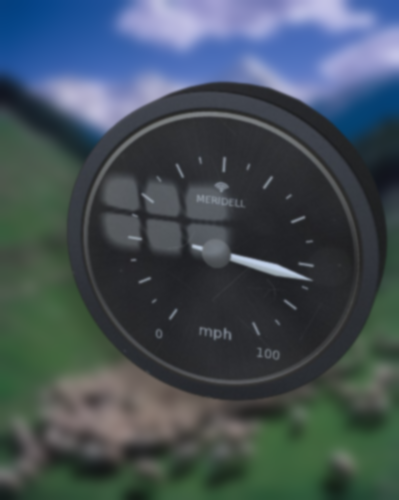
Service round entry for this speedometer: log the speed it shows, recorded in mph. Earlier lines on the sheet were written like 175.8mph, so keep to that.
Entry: 82.5mph
